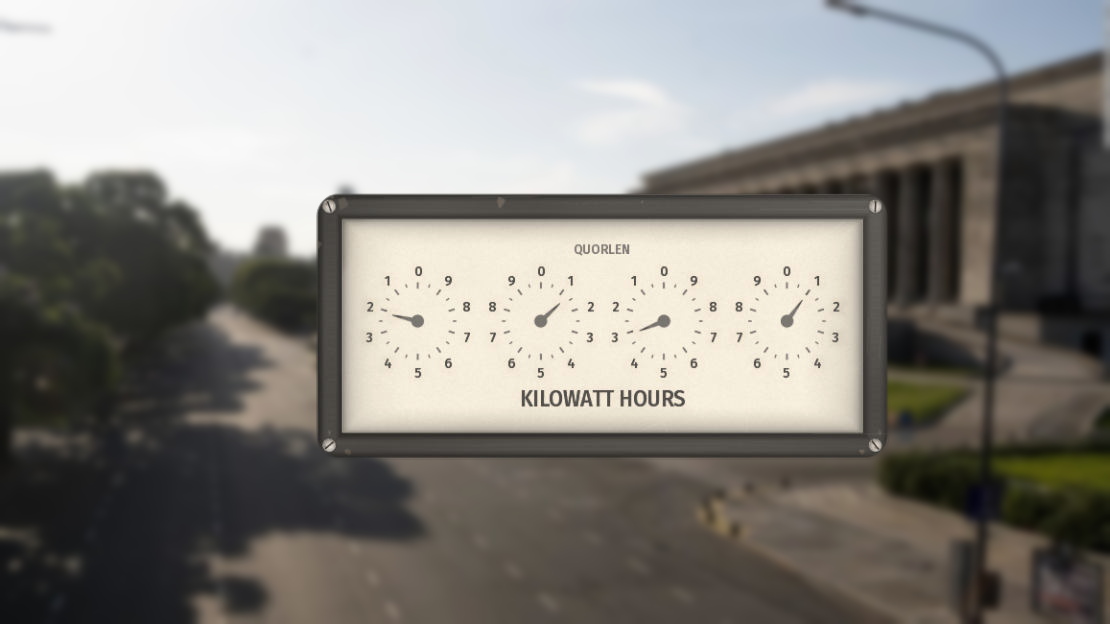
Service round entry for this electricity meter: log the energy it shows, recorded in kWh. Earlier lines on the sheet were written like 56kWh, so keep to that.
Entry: 2131kWh
